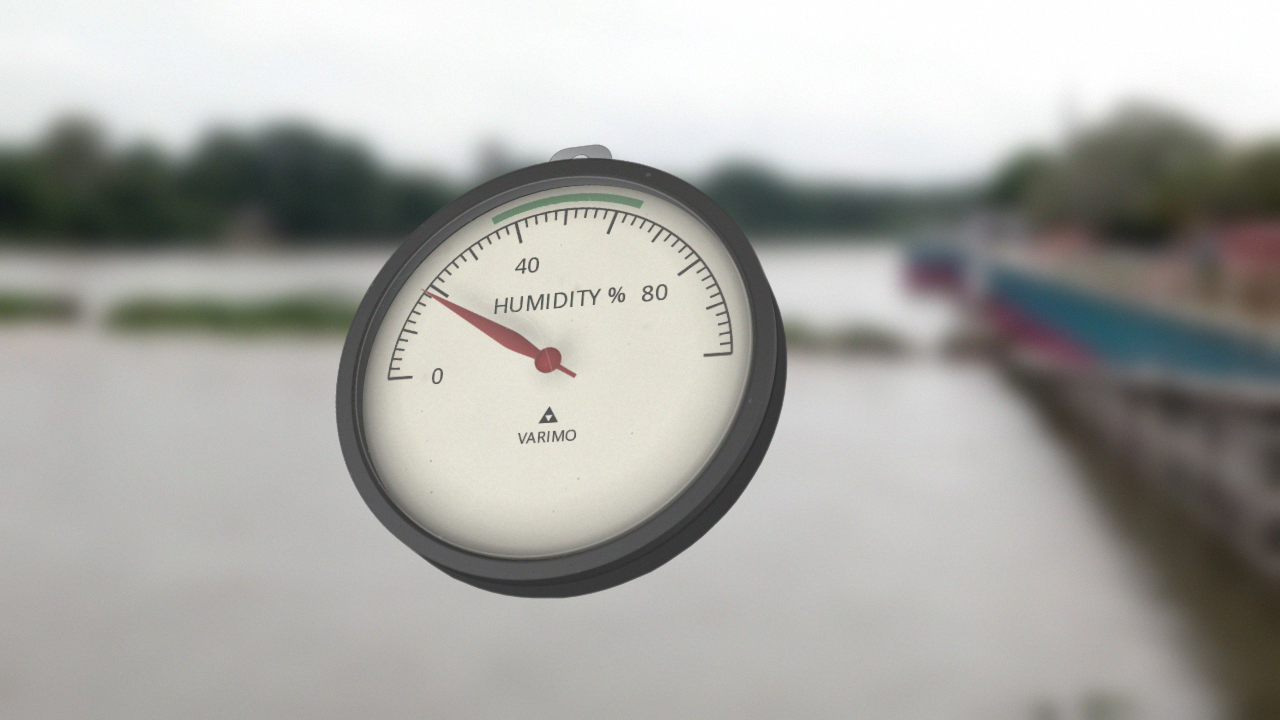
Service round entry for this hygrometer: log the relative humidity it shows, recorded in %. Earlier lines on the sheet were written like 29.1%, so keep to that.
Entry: 18%
